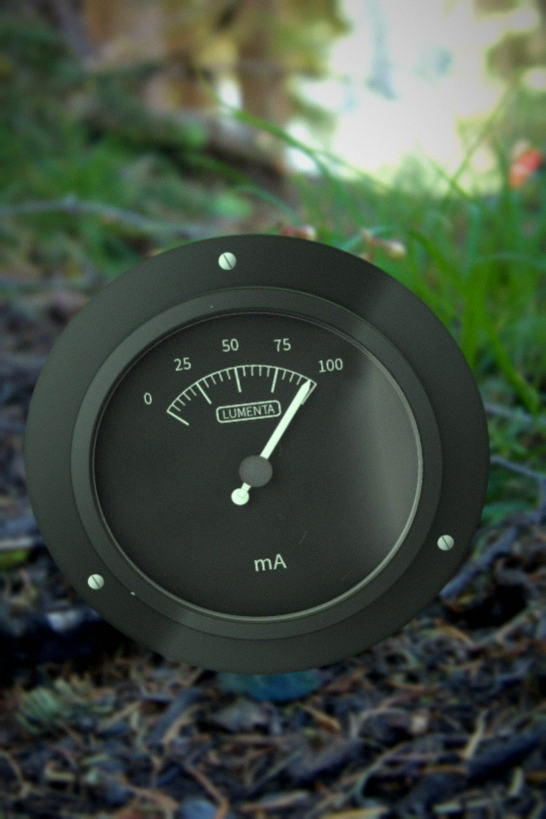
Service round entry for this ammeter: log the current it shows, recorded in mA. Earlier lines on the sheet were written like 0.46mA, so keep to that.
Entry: 95mA
